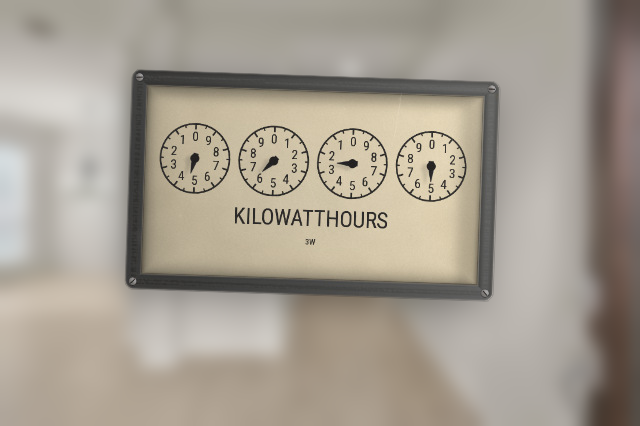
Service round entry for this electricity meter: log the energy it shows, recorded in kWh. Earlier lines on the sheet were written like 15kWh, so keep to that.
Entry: 4625kWh
